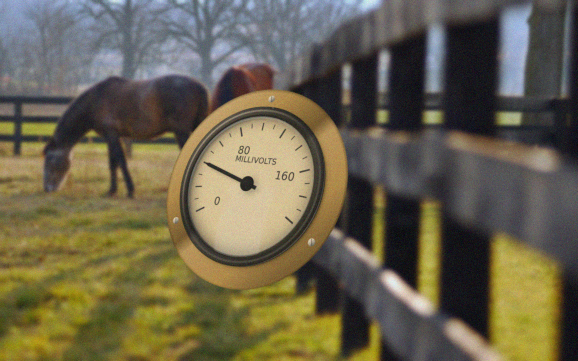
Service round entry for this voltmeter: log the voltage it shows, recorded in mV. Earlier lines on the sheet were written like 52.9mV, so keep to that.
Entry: 40mV
